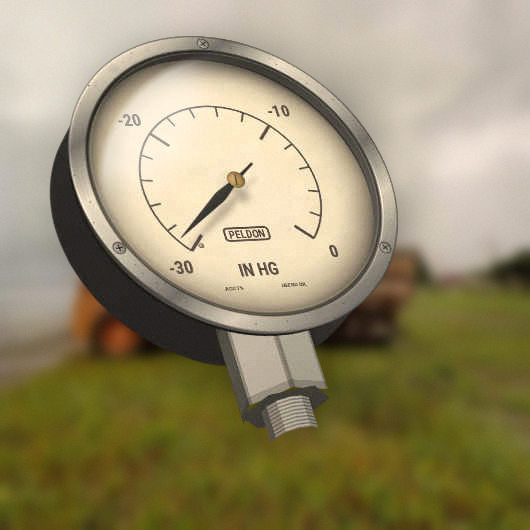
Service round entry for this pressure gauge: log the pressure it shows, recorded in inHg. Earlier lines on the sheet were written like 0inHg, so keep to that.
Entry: -29inHg
